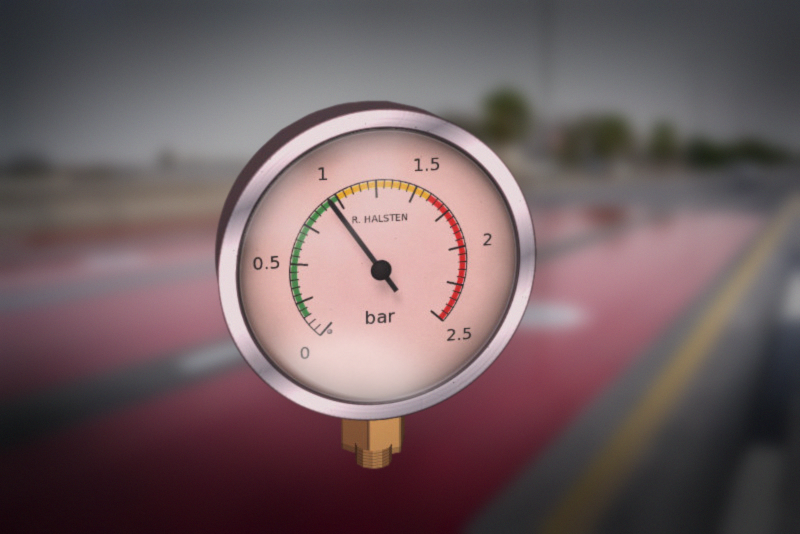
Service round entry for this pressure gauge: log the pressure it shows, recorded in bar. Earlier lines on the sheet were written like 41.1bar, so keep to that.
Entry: 0.95bar
